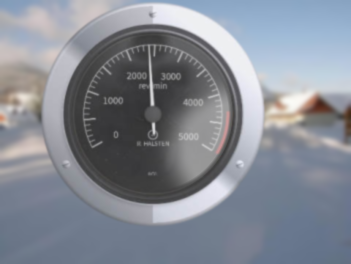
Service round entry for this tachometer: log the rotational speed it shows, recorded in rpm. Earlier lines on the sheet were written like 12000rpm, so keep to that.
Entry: 2400rpm
